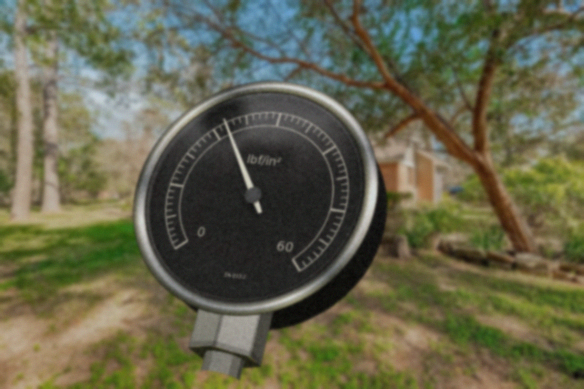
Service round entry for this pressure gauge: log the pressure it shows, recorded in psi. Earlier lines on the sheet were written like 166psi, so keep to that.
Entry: 22psi
